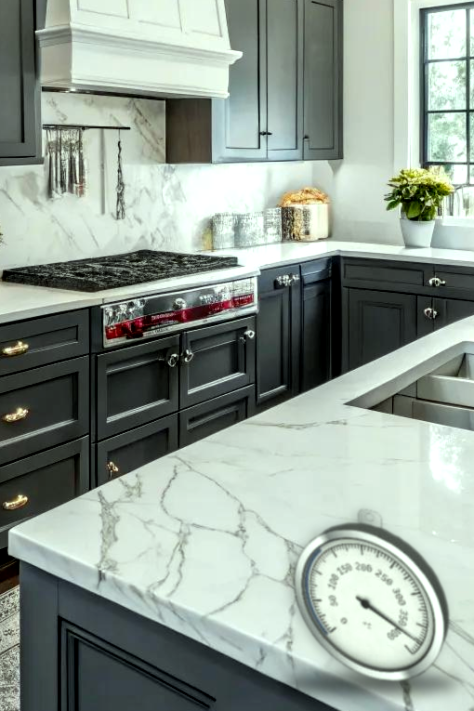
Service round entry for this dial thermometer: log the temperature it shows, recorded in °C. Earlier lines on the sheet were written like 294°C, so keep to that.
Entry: 375°C
